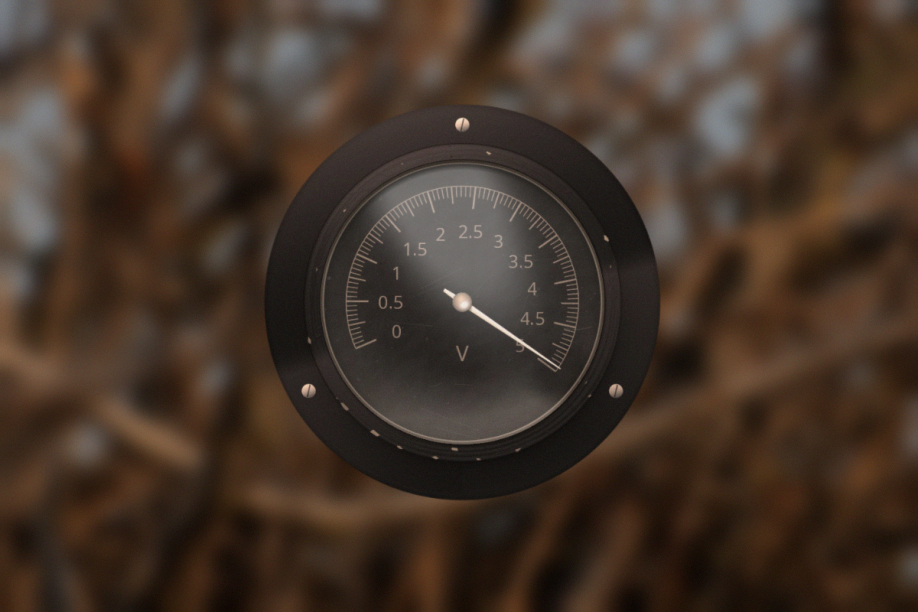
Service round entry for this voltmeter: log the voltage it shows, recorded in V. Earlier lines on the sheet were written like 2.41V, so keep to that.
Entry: 4.95V
